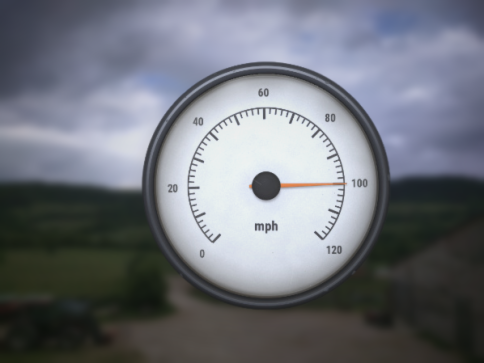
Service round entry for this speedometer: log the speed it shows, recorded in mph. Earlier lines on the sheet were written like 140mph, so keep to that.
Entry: 100mph
